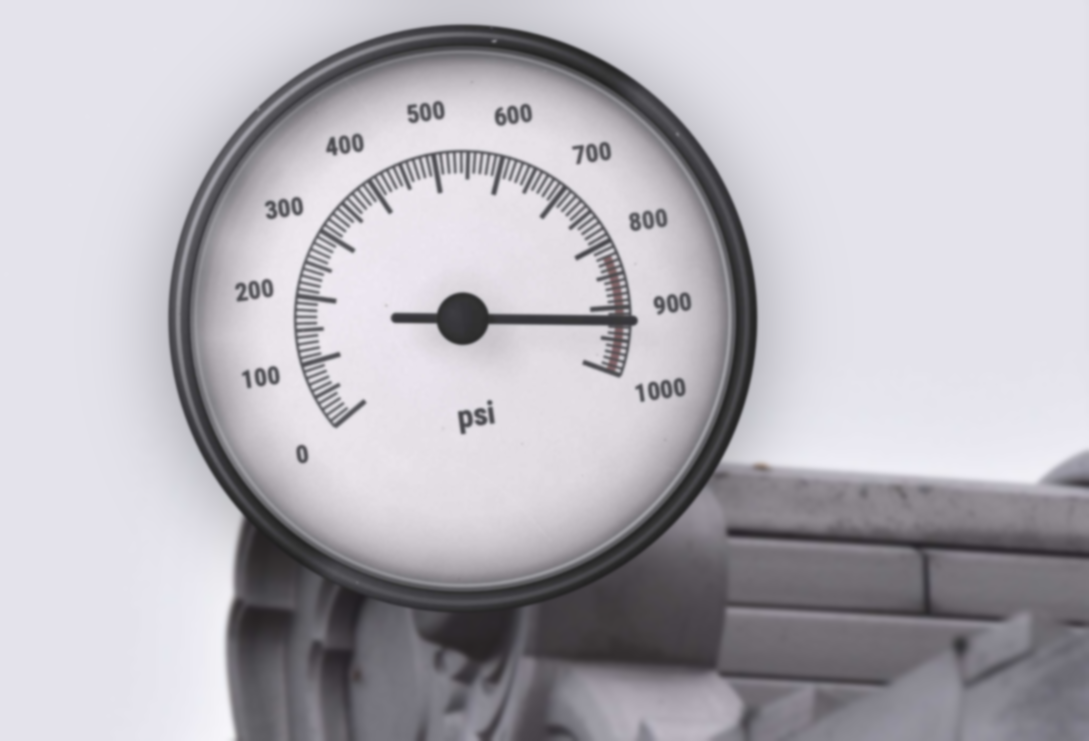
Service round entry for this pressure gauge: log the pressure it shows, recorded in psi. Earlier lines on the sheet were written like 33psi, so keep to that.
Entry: 920psi
